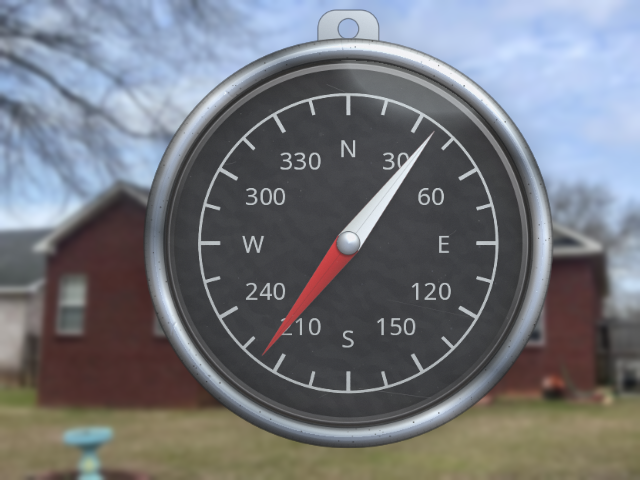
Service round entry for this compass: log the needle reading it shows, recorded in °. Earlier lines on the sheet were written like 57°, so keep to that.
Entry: 217.5°
